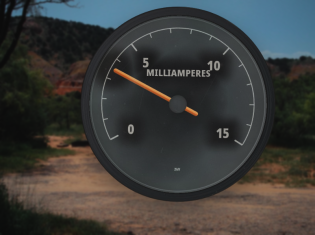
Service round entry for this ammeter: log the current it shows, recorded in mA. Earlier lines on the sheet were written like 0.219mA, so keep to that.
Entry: 3.5mA
